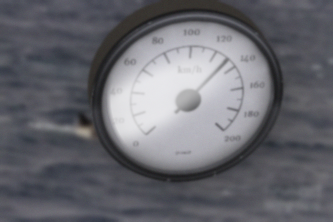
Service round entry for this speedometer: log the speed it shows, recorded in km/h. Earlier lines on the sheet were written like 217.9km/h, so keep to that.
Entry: 130km/h
